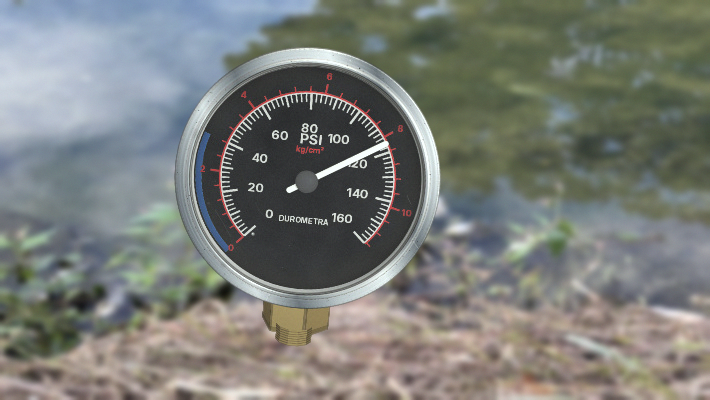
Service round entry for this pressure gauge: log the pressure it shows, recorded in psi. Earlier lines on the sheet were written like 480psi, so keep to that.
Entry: 116psi
